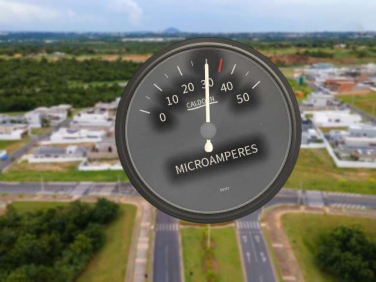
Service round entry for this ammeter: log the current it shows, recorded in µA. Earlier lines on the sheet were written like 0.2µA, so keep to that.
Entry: 30µA
